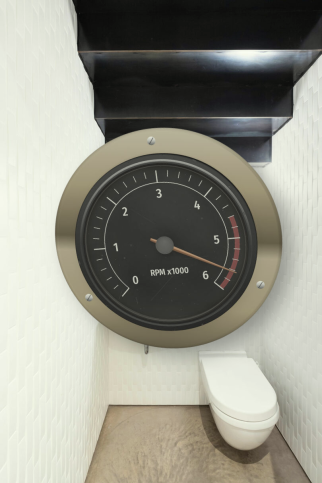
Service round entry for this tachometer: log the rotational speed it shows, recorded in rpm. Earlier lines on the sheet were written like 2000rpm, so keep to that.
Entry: 5600rpm
